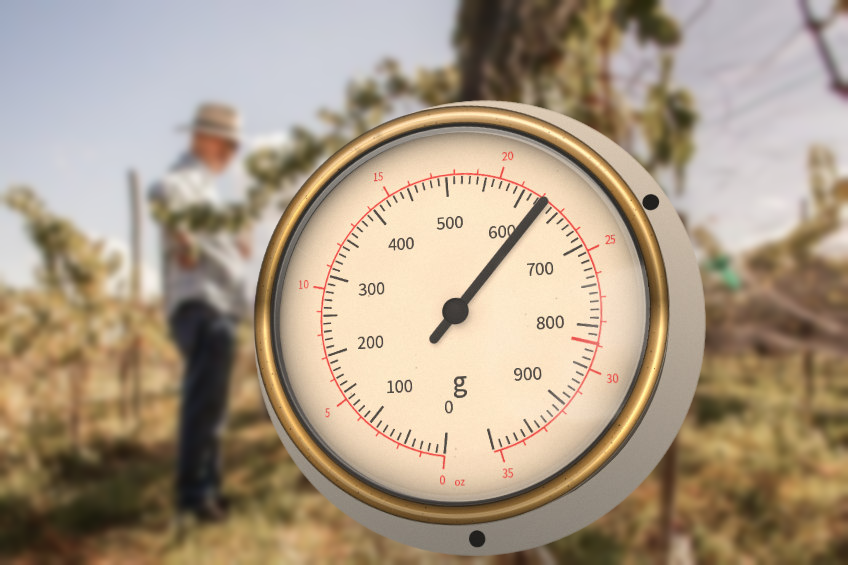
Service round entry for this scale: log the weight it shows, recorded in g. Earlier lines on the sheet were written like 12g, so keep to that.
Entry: 630g
